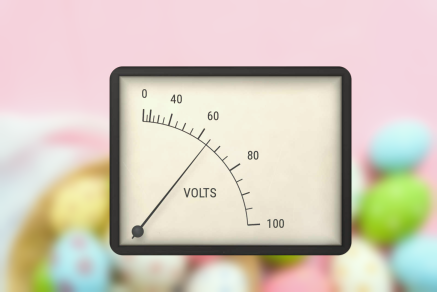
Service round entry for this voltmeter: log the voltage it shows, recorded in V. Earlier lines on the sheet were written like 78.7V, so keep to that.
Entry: 65V
